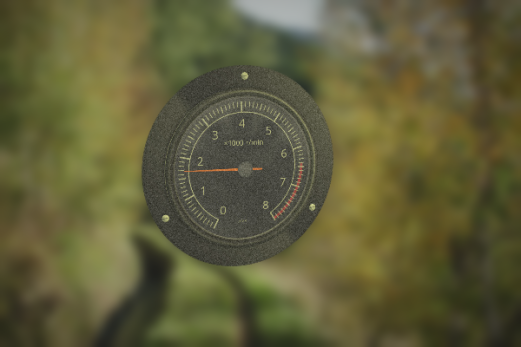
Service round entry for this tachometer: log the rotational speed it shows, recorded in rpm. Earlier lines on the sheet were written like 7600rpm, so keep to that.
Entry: 1700rpm
